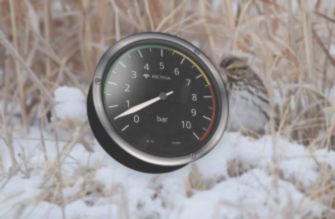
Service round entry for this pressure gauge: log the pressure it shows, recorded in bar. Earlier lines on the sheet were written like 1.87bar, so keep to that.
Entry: 0.5bar
